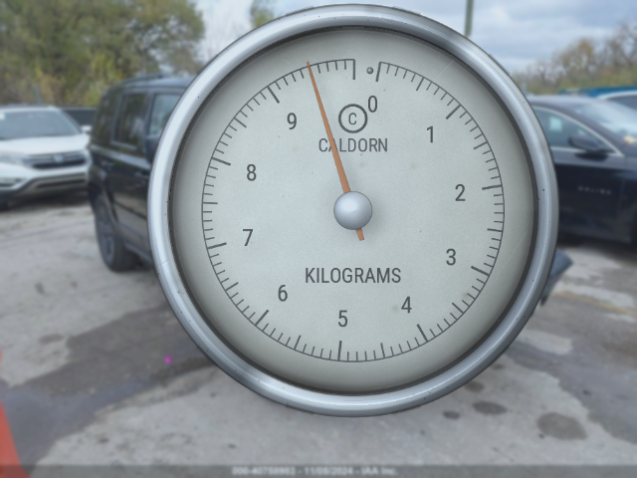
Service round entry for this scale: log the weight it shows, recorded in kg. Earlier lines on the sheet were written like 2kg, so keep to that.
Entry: 9.5kg
